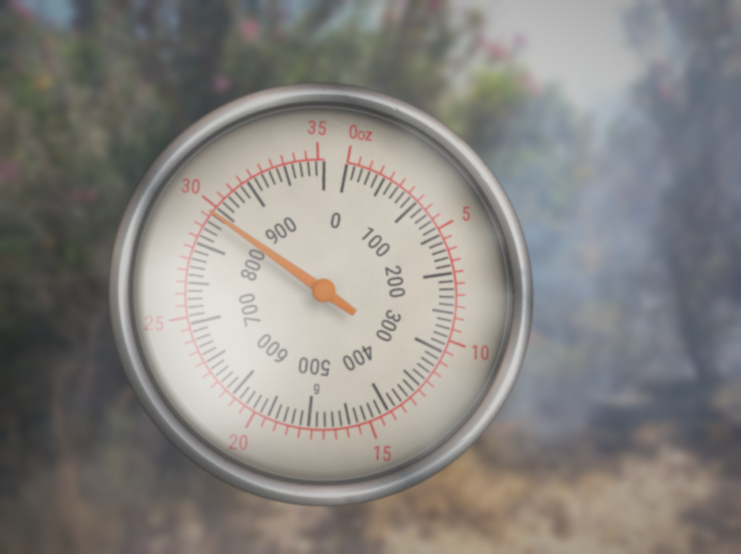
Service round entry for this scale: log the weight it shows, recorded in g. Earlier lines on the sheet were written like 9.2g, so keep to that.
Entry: 840g
